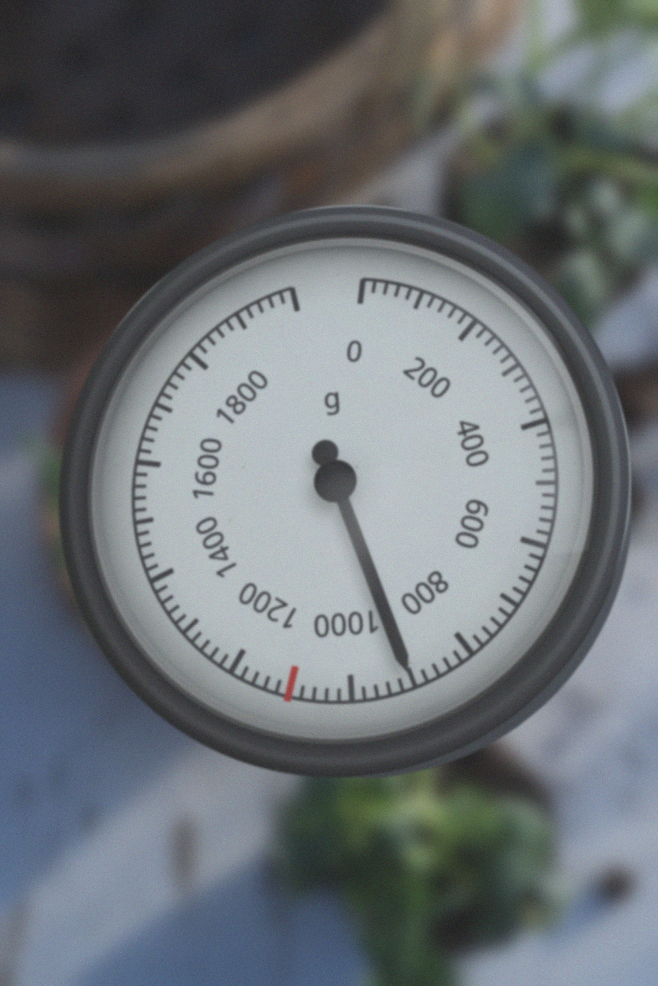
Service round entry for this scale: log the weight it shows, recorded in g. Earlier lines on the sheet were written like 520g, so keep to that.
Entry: 900g
